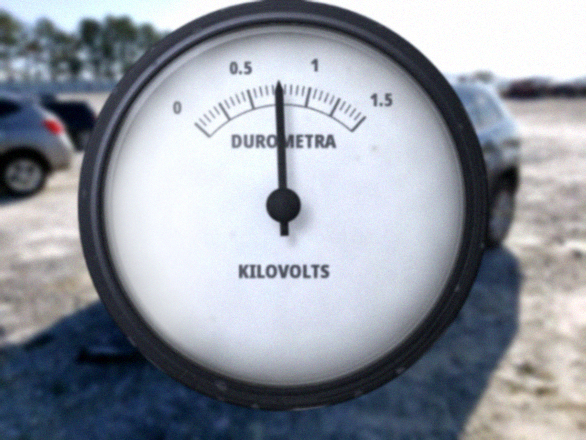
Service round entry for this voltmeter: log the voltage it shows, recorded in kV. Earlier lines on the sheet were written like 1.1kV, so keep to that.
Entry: 0.75kV
